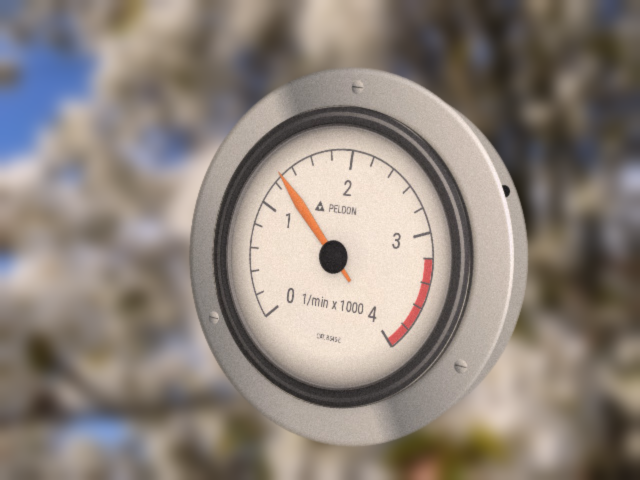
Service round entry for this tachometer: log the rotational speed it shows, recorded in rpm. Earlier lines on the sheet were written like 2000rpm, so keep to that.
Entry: 1300rpm
